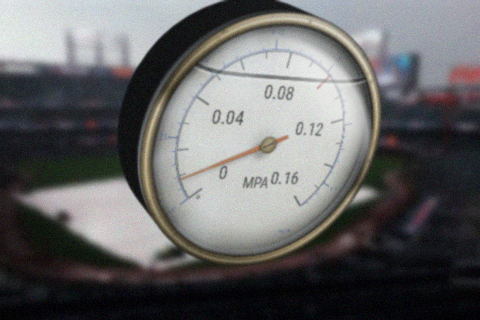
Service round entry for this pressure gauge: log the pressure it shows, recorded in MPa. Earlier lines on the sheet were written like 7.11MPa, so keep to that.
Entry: 0.01MPa
